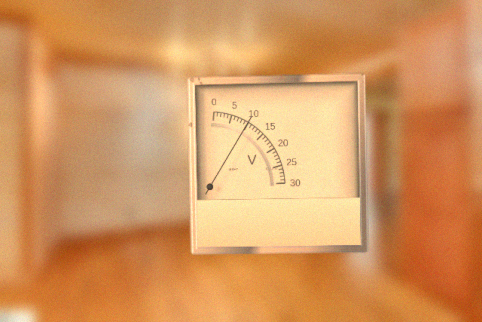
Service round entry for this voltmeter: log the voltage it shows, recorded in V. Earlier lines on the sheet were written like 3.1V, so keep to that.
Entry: 10V
